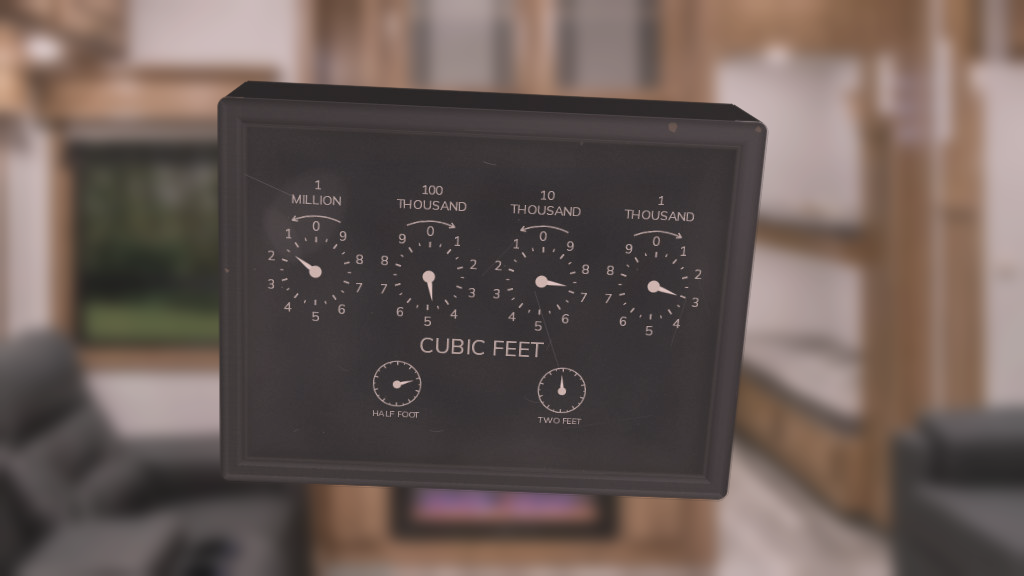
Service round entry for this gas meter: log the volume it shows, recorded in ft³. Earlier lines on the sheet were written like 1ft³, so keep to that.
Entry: 147300ft³
